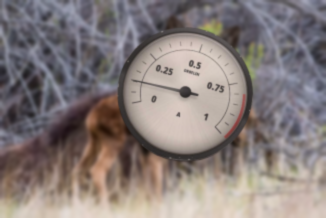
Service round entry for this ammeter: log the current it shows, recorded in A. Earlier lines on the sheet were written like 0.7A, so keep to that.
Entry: 0.1A
